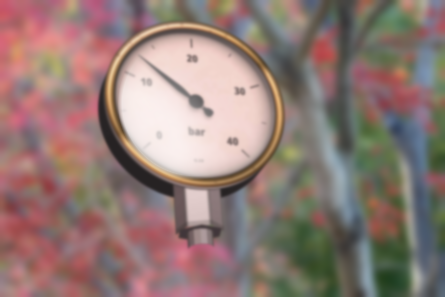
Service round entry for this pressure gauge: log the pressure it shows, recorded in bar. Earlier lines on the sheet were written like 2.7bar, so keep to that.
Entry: 12.5bar
